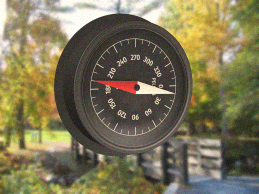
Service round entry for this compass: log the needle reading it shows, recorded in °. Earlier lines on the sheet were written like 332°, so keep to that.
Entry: 190°
